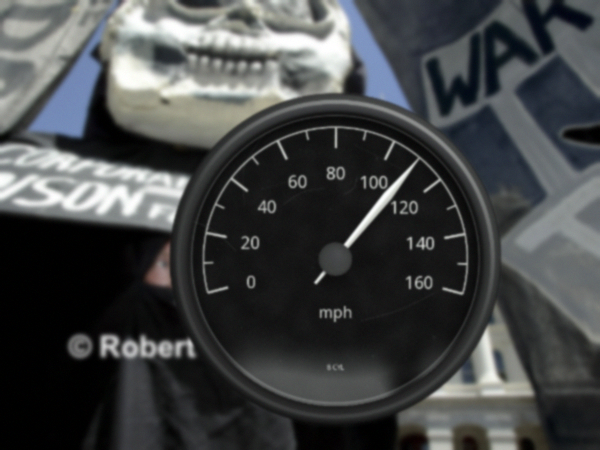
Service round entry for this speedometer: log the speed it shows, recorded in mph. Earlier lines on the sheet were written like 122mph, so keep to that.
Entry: 110mph
